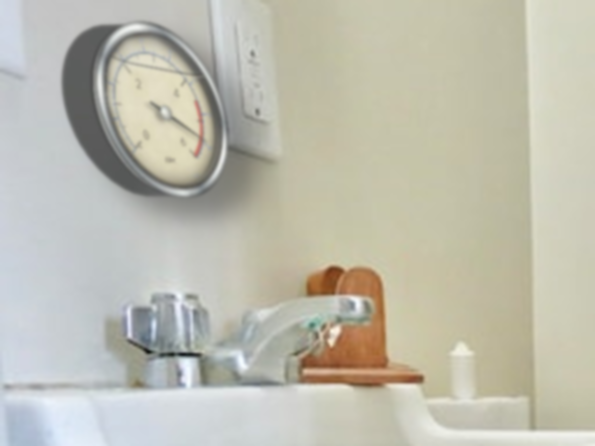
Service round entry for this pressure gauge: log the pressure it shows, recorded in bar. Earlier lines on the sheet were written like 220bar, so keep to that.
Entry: 5.5bar
